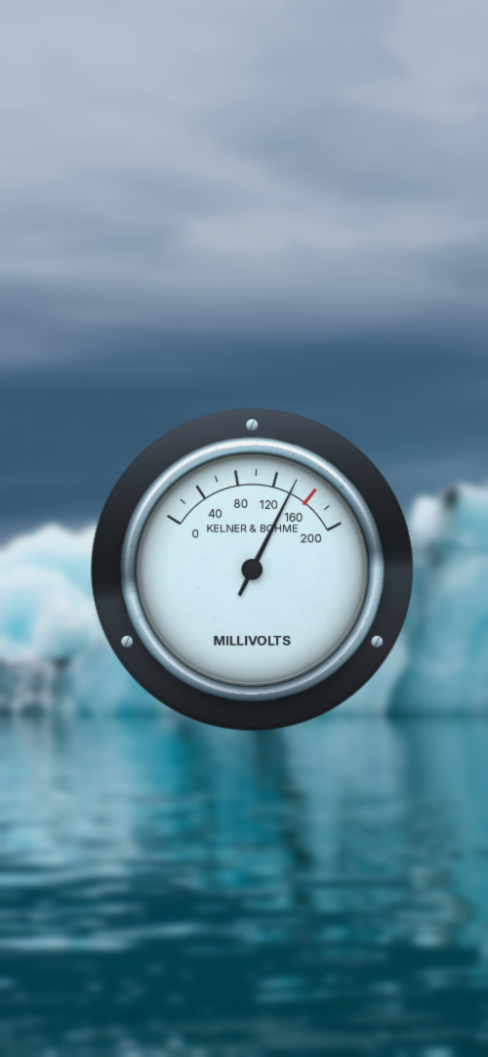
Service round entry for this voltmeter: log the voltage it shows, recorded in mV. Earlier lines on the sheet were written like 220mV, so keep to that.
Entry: 140mV
